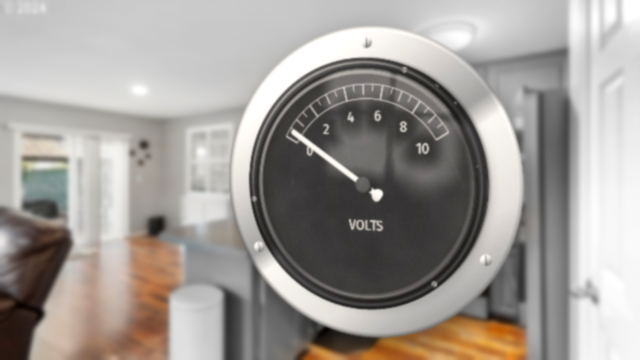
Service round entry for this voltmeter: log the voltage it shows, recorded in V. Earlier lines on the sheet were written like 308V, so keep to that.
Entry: 0.5V
